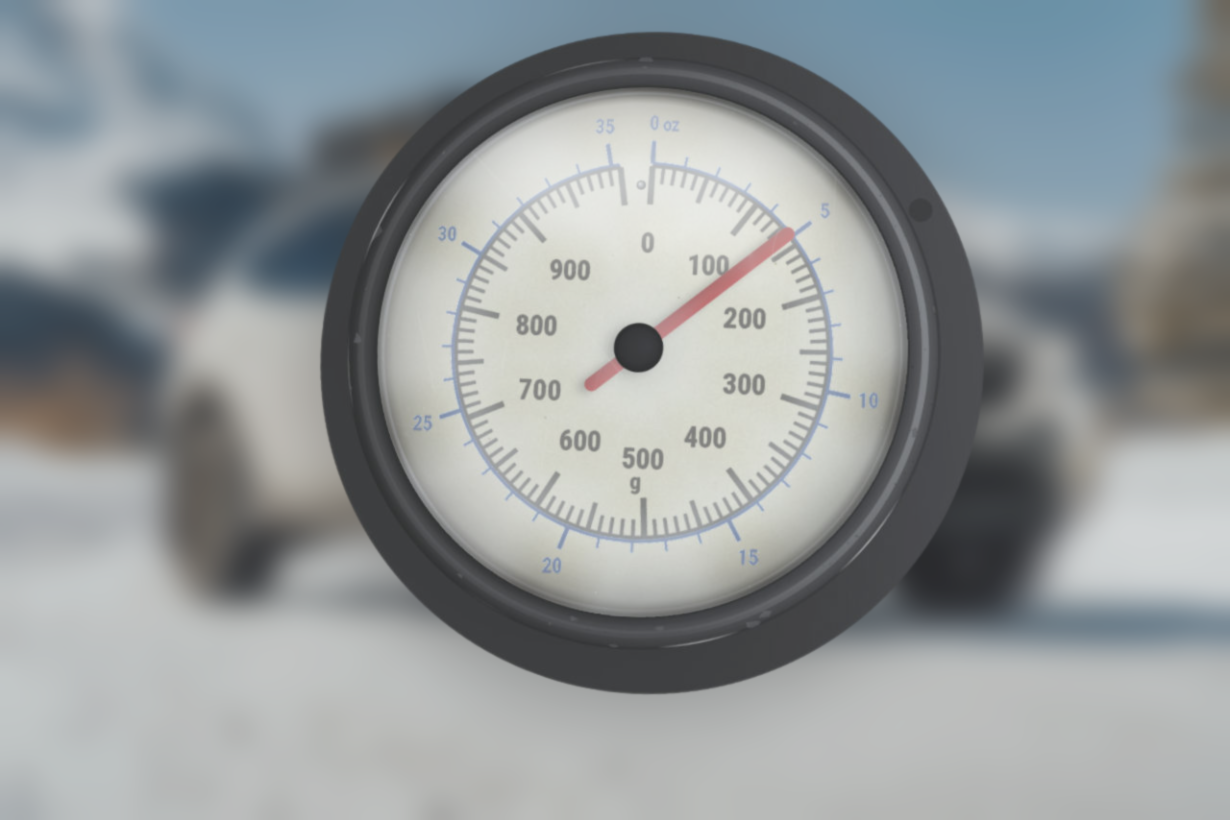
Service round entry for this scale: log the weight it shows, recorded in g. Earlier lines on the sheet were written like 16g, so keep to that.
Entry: 140g
